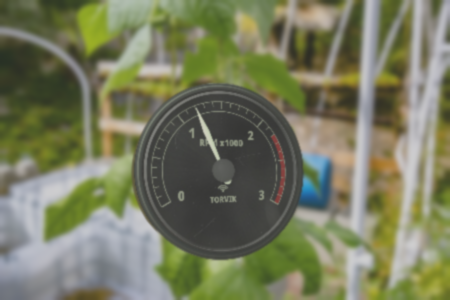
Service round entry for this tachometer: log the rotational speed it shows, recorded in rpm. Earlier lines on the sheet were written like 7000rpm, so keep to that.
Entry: 1200rpm
